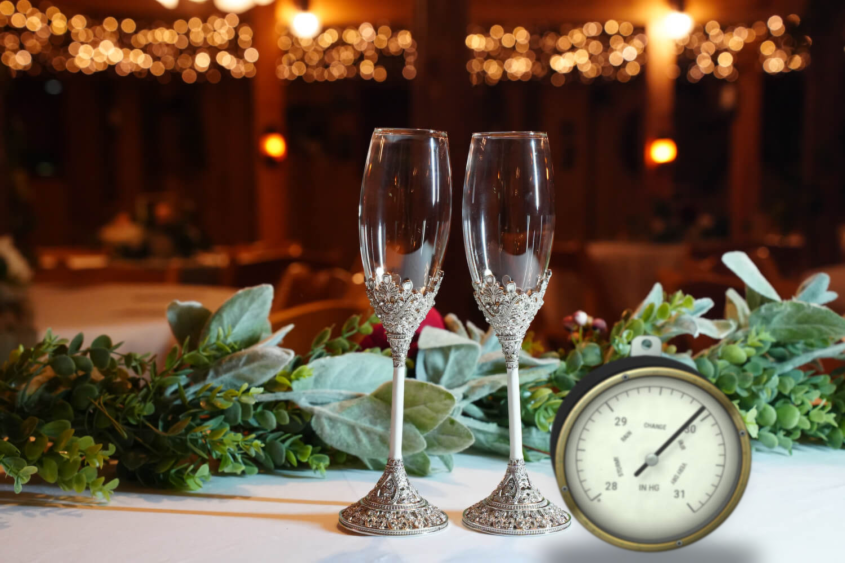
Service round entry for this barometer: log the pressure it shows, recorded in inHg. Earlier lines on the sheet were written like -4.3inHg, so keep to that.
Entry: 29.9inHg
